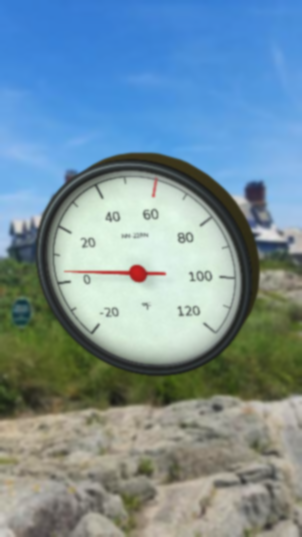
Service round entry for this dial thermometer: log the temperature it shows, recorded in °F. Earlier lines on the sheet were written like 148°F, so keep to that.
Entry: 5°F
